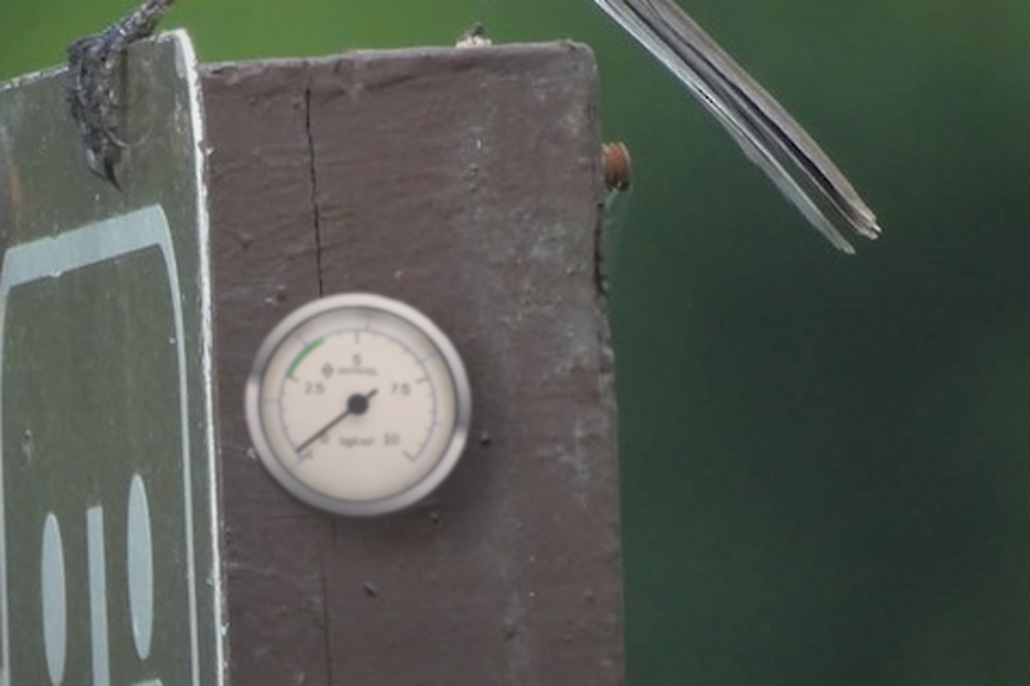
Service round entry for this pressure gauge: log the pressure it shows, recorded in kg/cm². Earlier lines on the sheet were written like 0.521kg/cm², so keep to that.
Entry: 0.25kg/cm²
